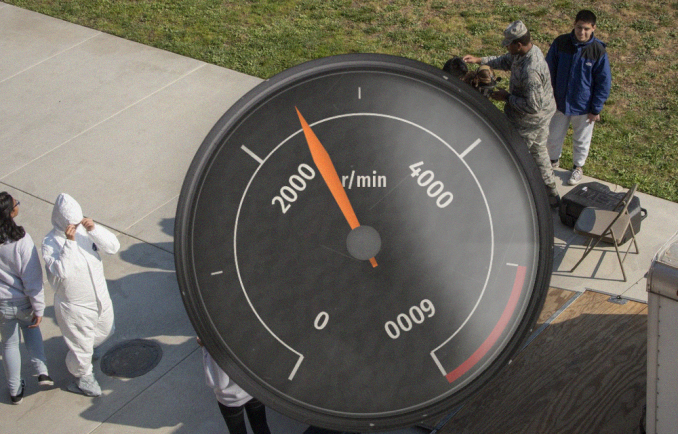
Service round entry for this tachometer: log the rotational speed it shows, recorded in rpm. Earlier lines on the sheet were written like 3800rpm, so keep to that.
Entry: 2500rpm
